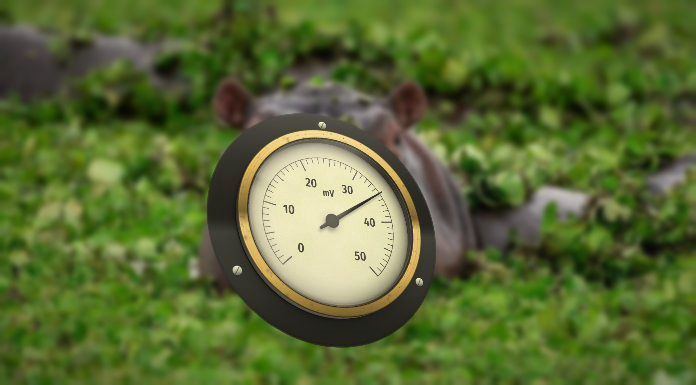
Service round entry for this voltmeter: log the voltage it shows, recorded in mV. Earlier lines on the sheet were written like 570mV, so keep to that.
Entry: 35mV
